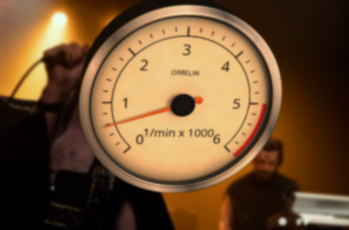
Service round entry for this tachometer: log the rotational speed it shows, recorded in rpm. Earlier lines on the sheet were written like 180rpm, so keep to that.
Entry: 600rpm
